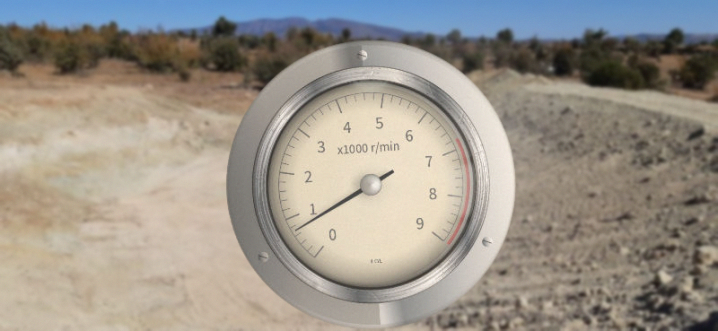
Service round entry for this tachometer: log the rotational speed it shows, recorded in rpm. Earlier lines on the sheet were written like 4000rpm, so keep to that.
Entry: 700rpm
